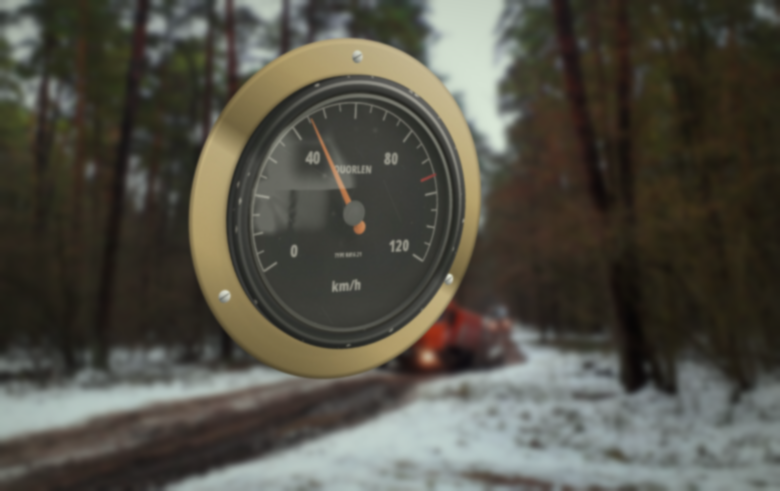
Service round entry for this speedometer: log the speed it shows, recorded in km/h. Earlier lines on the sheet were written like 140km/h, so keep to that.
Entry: 45km/h
